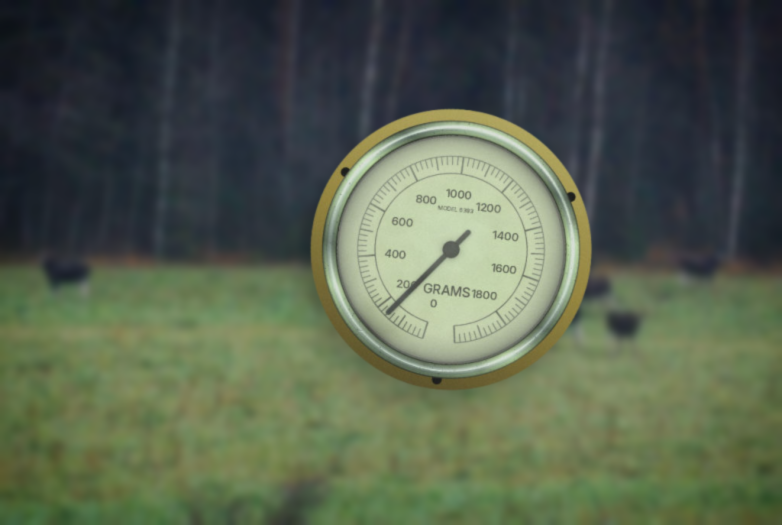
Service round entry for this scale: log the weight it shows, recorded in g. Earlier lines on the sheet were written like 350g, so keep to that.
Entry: 160g
